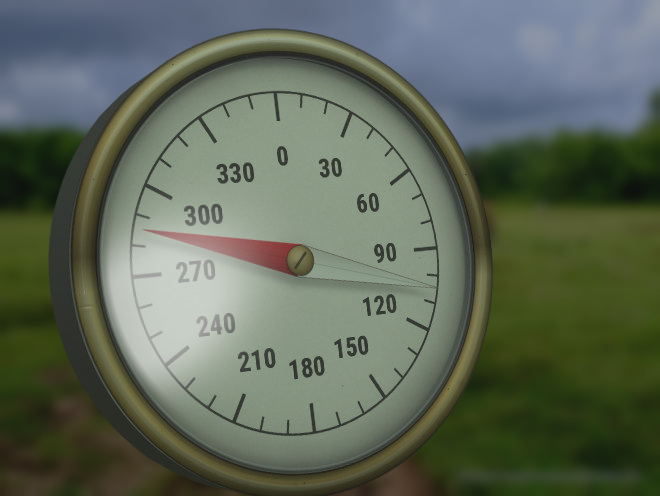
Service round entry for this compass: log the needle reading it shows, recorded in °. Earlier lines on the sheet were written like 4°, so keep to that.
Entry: 285°
